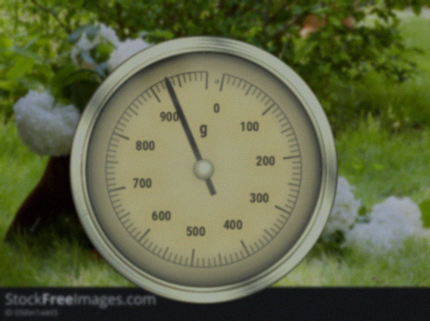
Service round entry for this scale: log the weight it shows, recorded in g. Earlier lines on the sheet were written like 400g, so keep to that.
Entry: 930g
